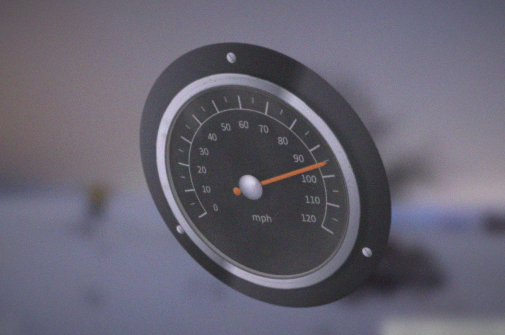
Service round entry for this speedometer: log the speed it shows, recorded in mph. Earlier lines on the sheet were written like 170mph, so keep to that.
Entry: 95mph
